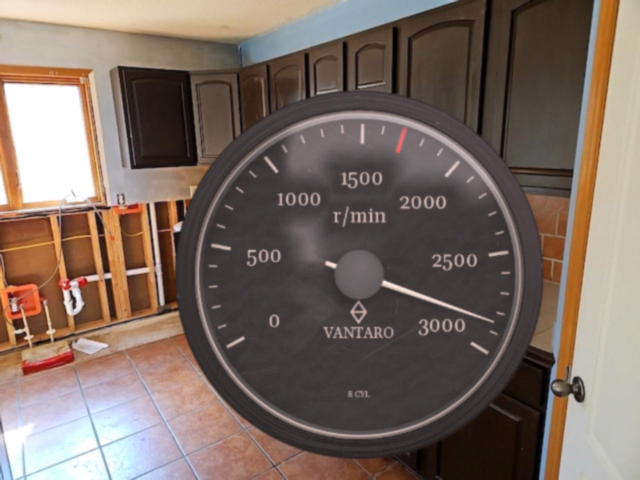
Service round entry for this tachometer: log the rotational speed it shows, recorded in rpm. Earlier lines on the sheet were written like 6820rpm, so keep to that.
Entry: 2850rpm
